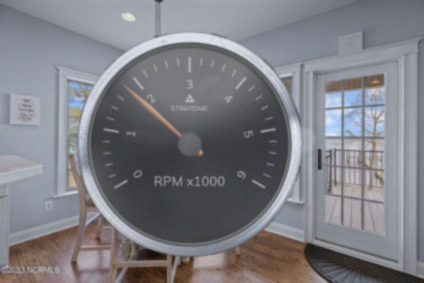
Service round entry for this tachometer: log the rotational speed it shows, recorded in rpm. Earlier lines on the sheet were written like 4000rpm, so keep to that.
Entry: 1800rpm
